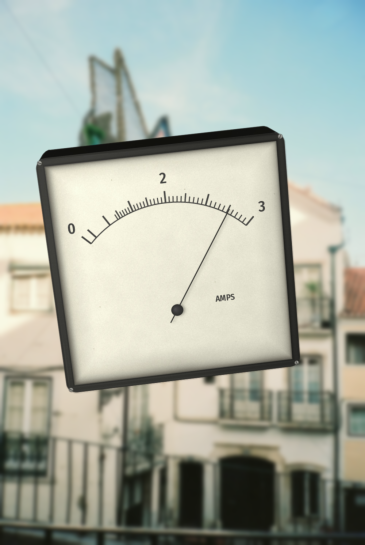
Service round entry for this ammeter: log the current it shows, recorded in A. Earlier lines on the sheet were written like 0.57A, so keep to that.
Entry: 2.75A
